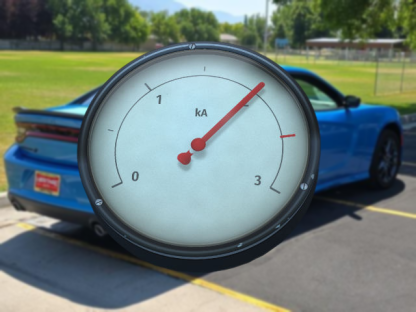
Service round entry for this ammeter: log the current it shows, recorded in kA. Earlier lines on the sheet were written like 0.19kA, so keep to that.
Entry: 2kA
